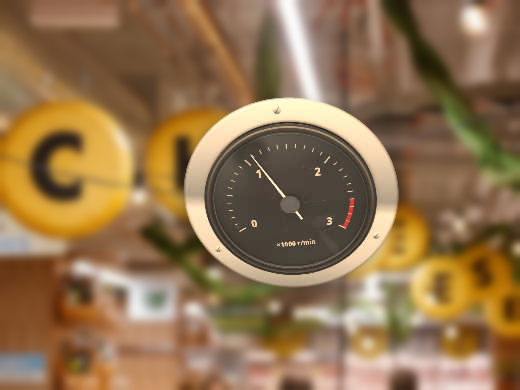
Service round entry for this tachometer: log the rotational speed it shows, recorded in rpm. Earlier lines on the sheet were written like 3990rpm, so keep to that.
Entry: 1100rpm
